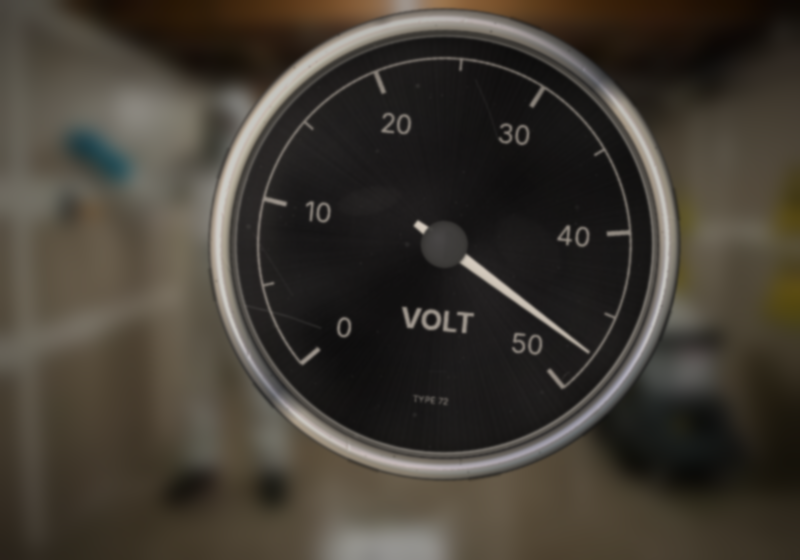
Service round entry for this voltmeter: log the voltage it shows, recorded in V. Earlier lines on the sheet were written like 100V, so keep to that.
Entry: 47.5V
